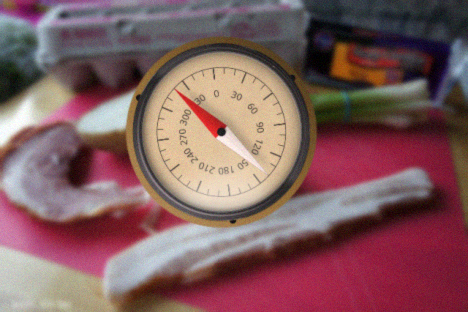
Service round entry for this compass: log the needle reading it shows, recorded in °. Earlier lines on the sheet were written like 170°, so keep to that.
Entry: 320°
